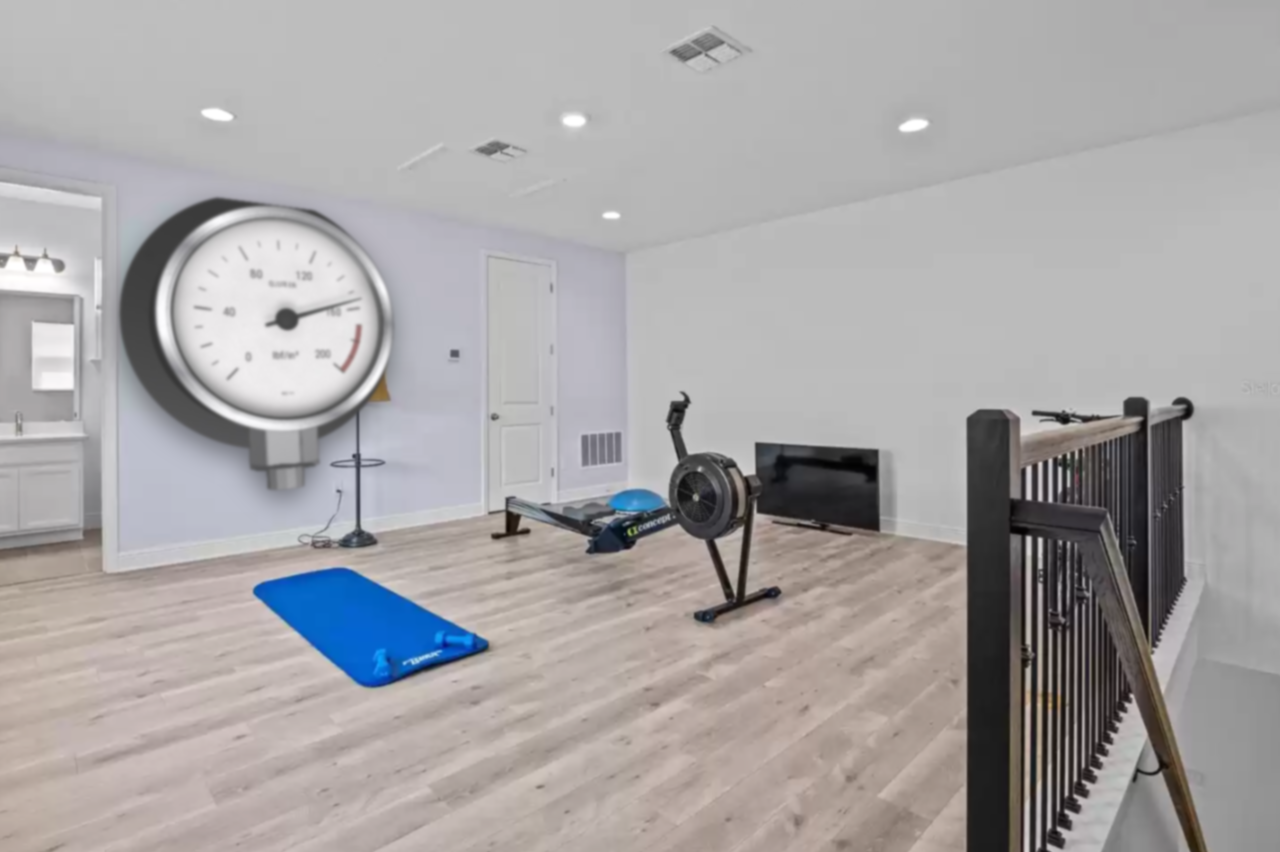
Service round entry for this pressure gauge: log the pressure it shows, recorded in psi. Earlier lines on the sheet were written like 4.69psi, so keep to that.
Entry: 155psi
